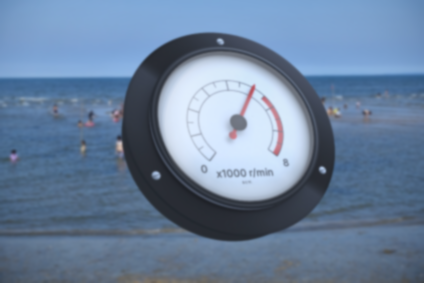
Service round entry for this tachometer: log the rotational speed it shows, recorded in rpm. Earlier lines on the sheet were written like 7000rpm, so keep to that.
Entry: 5000rpm
